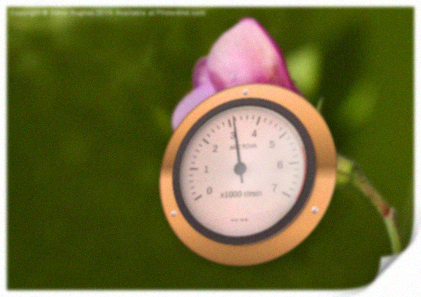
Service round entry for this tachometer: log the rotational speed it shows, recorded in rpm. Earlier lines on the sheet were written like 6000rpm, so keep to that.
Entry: 3200rpm
